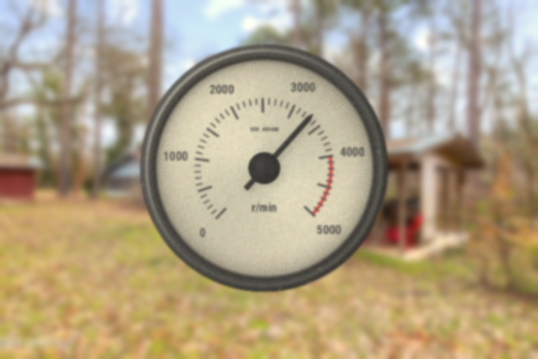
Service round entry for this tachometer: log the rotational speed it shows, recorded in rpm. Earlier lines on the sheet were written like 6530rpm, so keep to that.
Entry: 3300rpm
